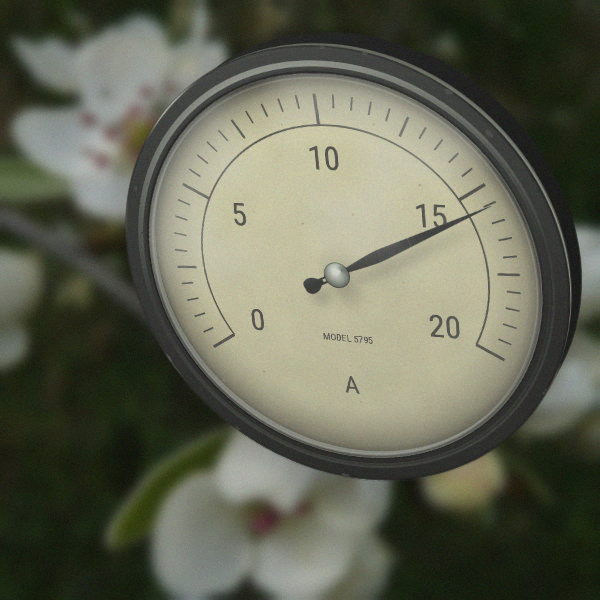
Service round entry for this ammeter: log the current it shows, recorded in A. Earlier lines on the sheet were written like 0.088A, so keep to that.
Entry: 15.5A
